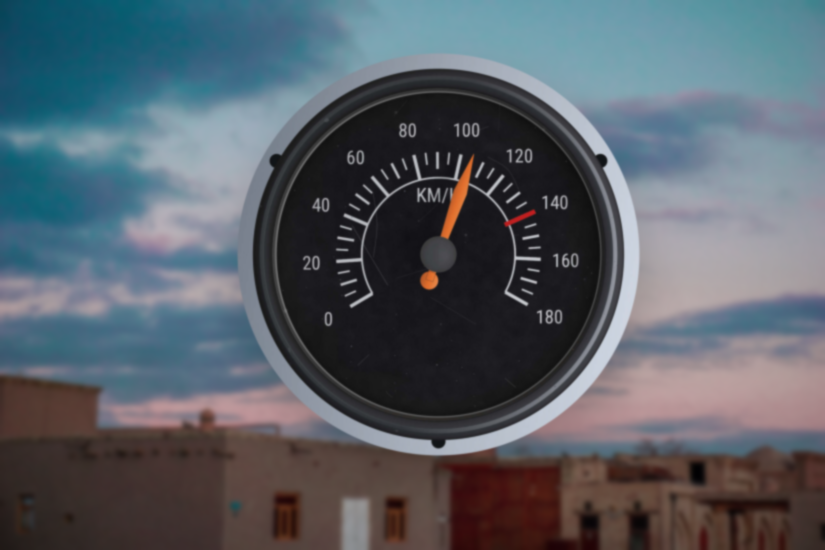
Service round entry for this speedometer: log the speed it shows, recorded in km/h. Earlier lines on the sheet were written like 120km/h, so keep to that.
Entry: 105km/h
